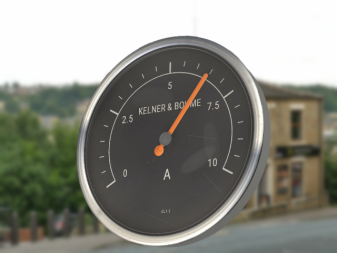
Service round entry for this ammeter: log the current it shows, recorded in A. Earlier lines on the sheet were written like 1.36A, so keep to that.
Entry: 6.5A
